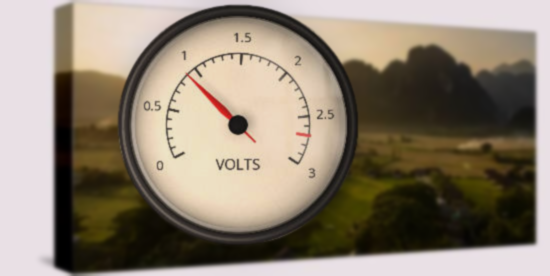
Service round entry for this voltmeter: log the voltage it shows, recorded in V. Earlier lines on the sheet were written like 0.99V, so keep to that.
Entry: 0.9V
